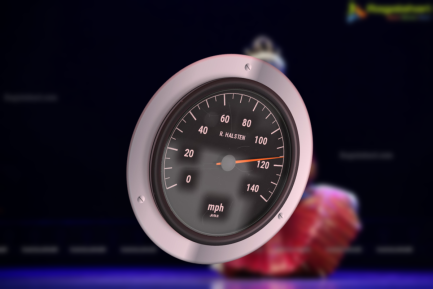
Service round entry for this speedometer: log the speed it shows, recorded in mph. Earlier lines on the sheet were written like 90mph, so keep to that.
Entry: 115mph
